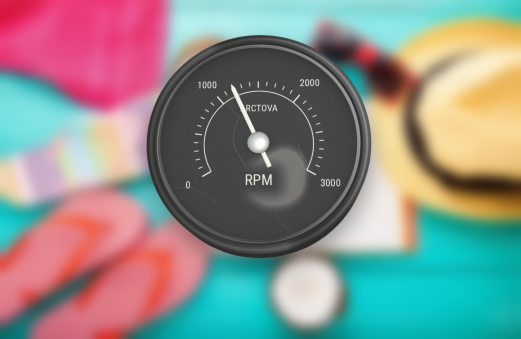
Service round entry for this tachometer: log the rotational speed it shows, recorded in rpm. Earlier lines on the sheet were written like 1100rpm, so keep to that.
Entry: 1200rpm
